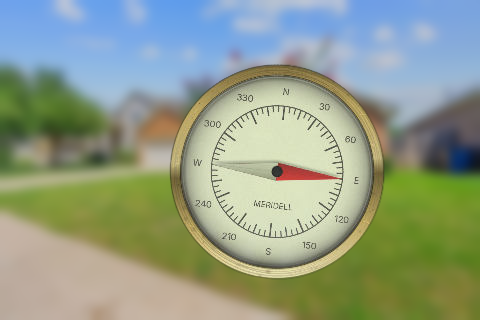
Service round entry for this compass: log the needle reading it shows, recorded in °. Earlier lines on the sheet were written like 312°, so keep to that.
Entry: 90°
